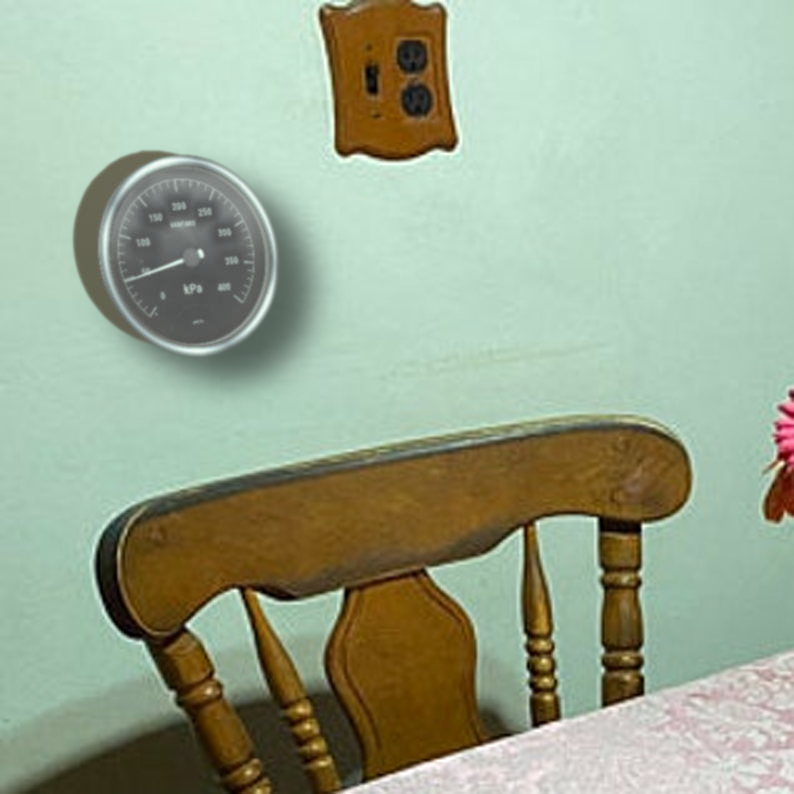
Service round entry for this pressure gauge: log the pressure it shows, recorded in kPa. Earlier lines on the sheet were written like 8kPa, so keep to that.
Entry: 50kPa
